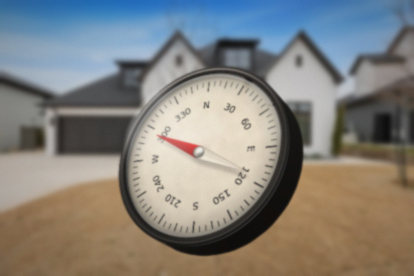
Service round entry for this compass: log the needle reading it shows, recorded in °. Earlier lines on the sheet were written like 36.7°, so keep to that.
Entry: 295°
